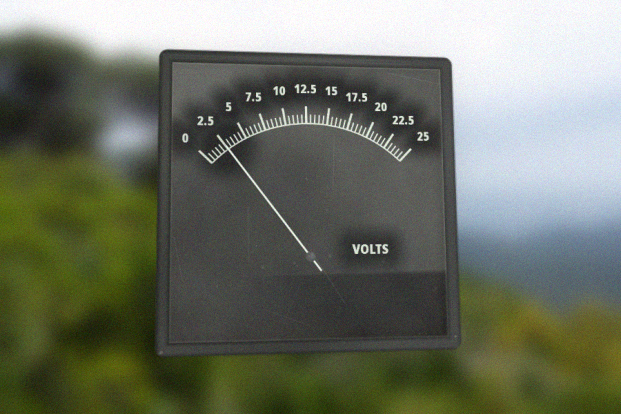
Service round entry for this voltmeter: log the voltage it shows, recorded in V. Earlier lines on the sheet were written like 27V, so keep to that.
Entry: 2.5V
